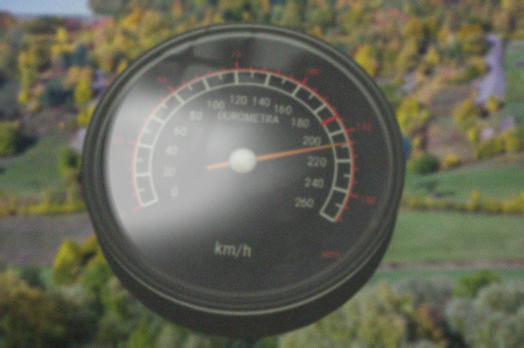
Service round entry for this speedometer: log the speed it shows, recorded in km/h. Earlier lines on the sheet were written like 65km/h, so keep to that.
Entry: 210km/h
